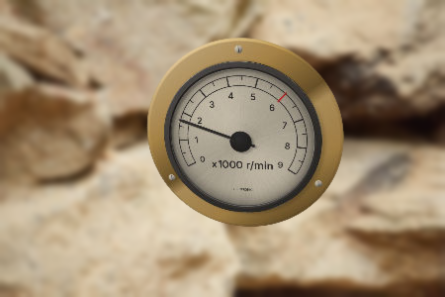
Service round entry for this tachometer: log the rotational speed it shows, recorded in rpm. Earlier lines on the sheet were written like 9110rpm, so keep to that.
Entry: 1750rpm
